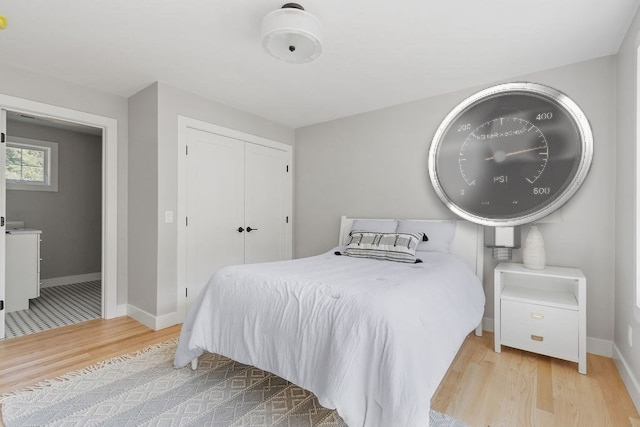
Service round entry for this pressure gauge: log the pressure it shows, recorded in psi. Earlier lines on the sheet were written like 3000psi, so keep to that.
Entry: 480psi
